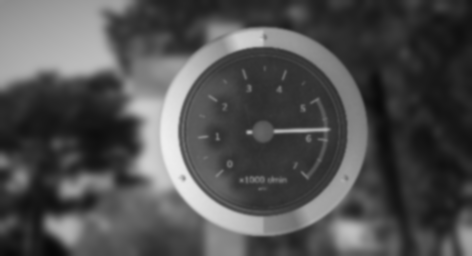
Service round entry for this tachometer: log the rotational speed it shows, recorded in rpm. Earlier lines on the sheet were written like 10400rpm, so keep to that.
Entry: 5750rpm
